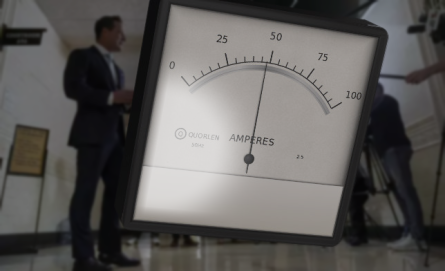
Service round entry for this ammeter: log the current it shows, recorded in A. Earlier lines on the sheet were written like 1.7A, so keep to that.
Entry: 47.5A
